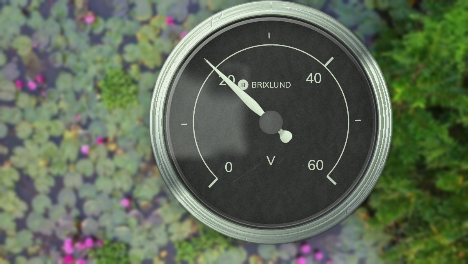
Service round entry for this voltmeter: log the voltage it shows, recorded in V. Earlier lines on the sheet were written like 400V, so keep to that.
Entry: 20V
